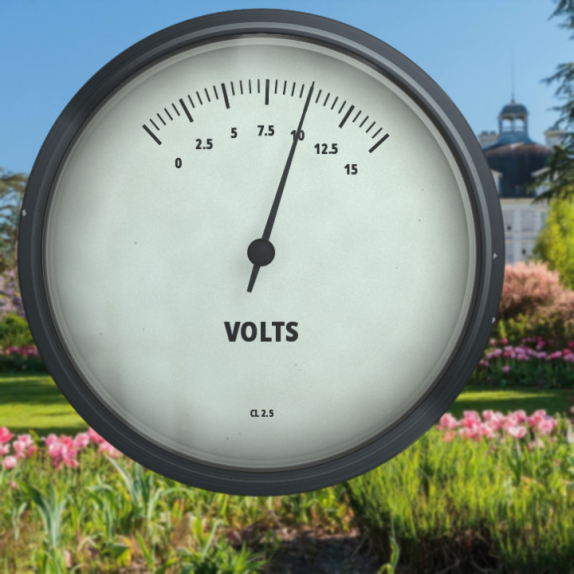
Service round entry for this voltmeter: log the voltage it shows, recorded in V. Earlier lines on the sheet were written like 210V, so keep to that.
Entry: 10V
